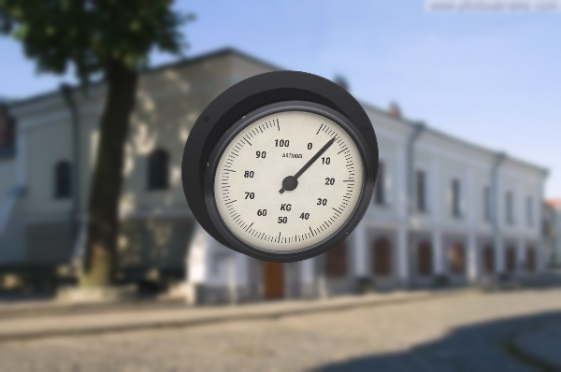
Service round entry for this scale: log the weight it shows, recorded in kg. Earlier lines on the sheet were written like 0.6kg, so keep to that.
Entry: 5kg
